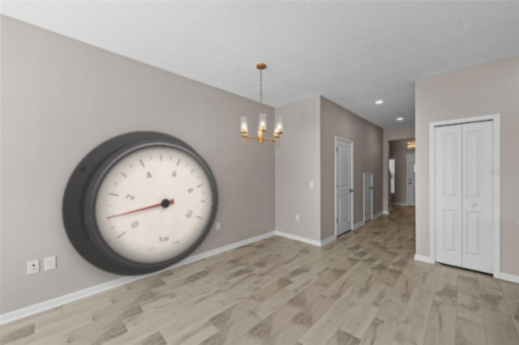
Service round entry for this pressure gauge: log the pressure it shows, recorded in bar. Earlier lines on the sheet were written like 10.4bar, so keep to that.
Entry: 1bar
